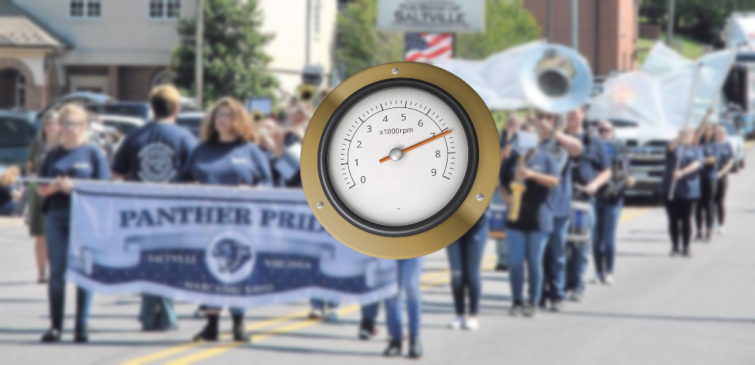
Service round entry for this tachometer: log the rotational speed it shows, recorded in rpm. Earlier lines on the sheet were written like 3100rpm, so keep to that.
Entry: 7200rpm
